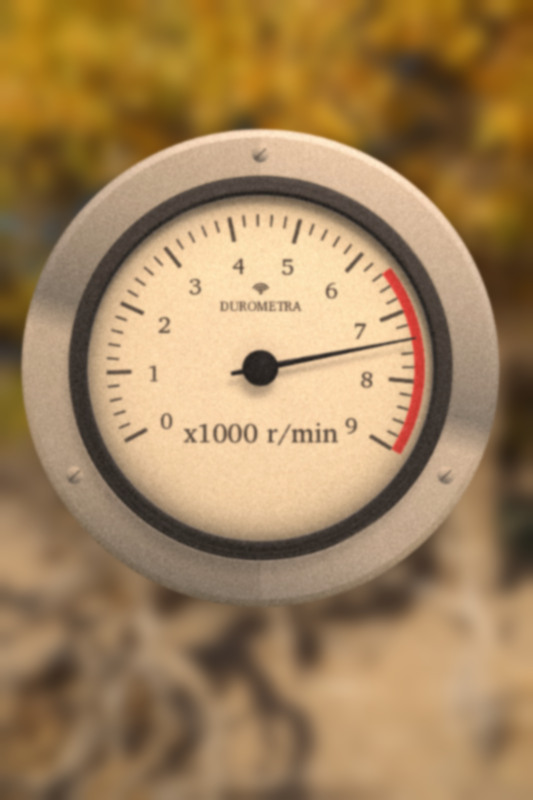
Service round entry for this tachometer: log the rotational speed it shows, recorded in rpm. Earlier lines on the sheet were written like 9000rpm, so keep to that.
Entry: 7400rpm
